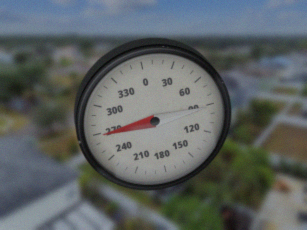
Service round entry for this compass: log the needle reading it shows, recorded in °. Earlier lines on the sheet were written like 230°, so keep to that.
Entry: 270°
